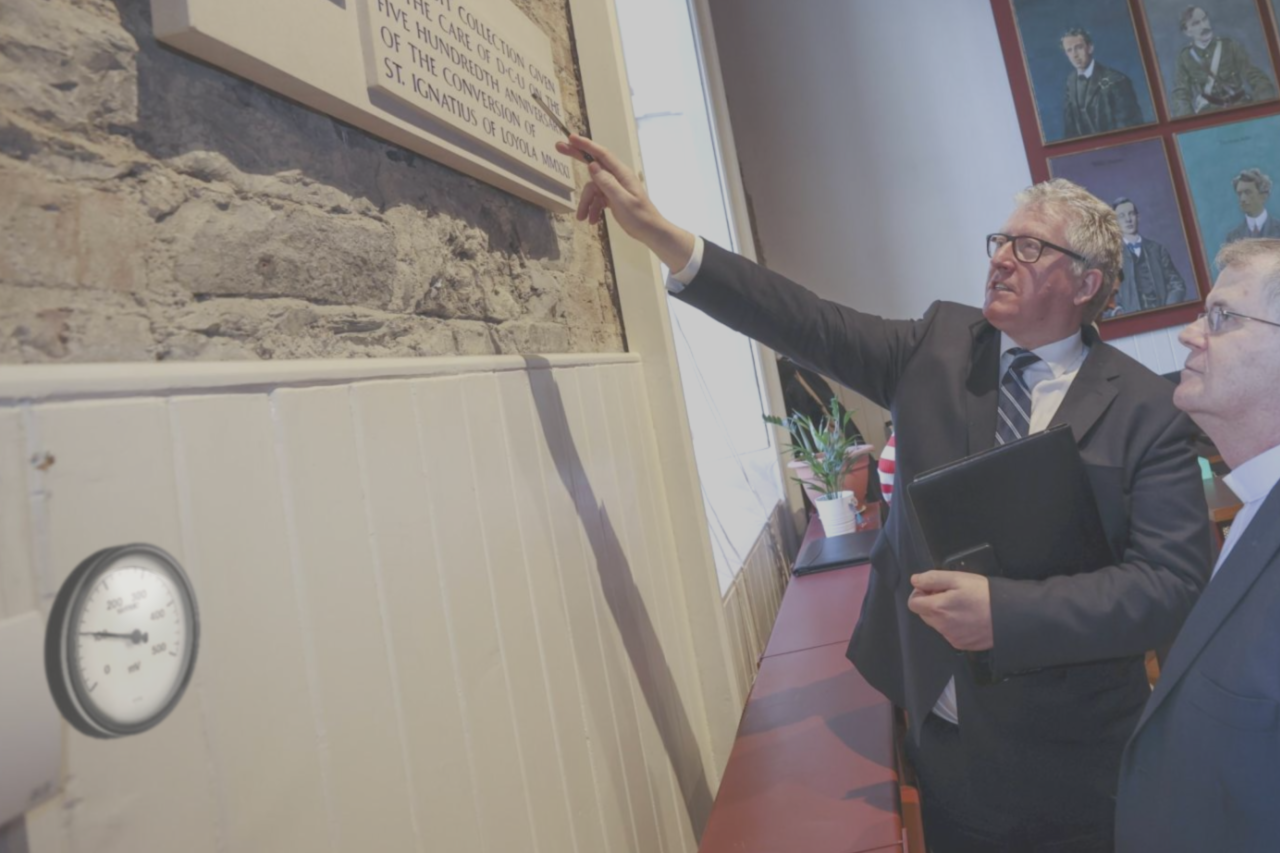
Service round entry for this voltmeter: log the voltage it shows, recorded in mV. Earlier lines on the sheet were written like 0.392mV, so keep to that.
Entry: 100mV
